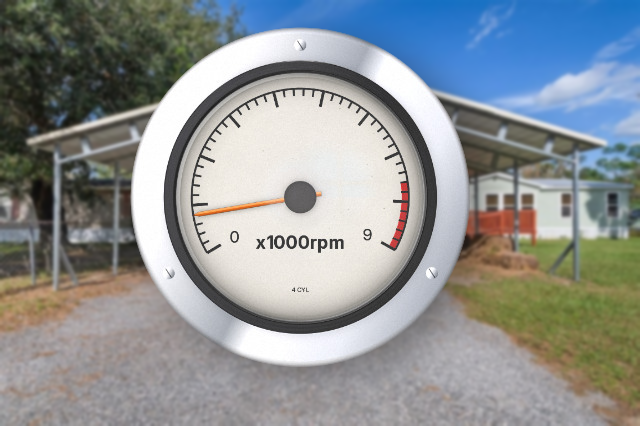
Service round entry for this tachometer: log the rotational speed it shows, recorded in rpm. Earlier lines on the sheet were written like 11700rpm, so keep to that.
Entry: 800rpm
